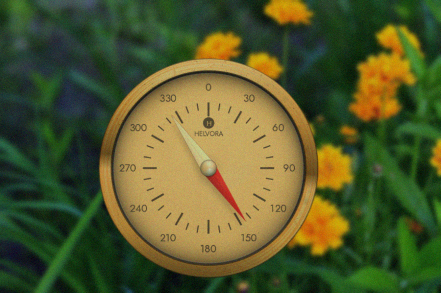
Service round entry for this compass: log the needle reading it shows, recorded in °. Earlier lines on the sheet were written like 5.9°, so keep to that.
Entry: 145°
